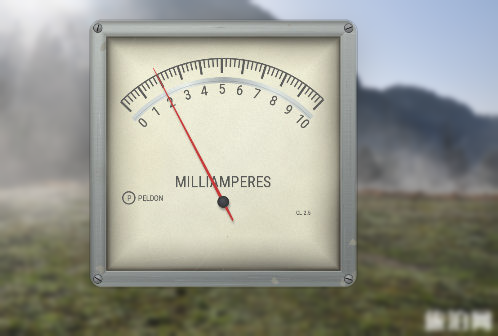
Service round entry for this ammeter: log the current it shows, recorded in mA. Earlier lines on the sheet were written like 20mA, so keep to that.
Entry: 2mA
